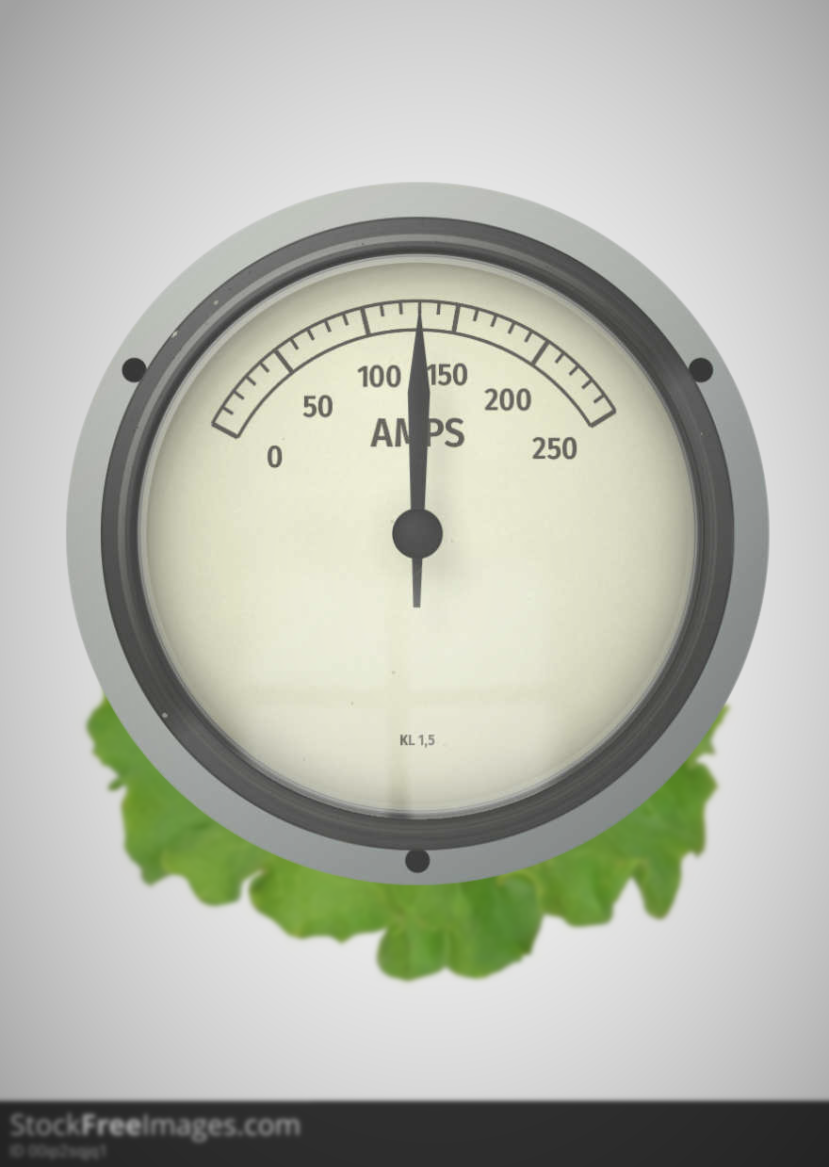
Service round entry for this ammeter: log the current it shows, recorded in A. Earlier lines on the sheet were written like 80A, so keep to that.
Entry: 130A
